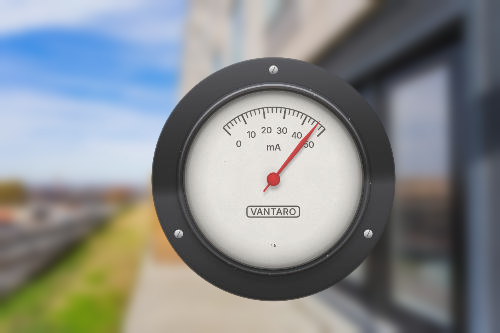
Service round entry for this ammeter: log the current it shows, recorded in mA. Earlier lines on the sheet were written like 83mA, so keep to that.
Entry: 46mA
